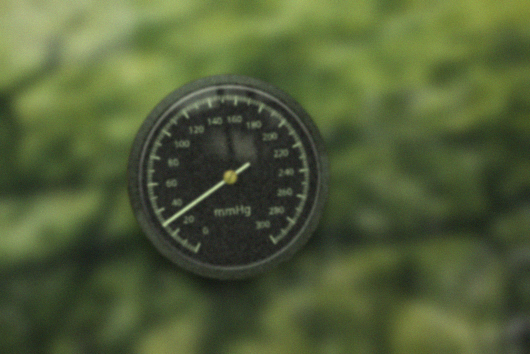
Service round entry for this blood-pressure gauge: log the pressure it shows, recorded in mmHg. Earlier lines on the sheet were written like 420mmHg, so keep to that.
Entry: 30mmHg
